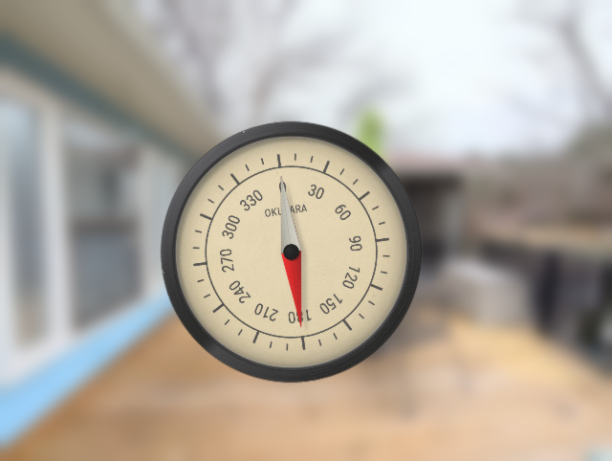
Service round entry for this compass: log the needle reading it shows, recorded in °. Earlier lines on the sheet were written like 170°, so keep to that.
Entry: 180°
